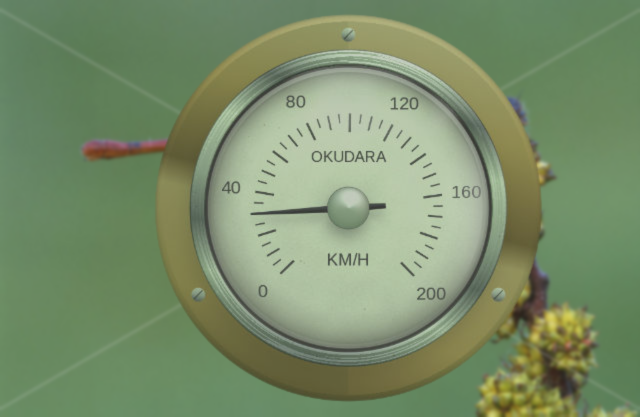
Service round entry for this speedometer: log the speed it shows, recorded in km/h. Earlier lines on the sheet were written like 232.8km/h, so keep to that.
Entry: 30km/h
